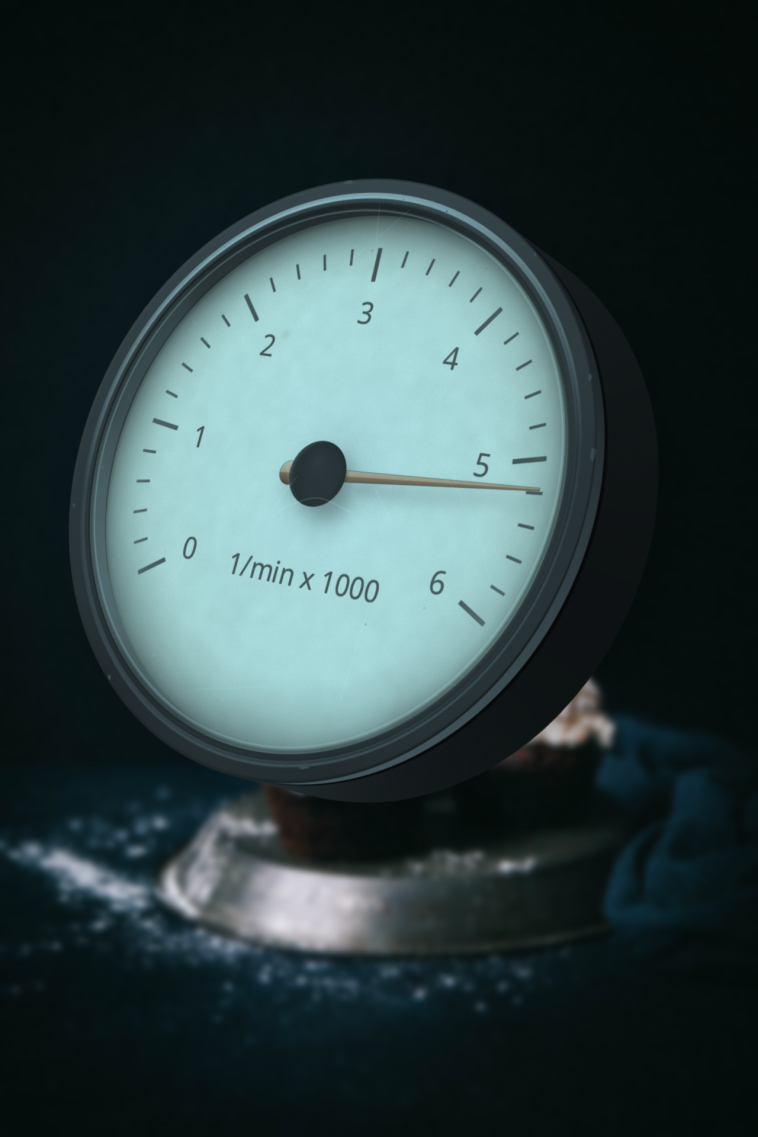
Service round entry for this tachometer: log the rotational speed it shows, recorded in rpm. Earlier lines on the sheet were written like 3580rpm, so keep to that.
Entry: 5200rpm
